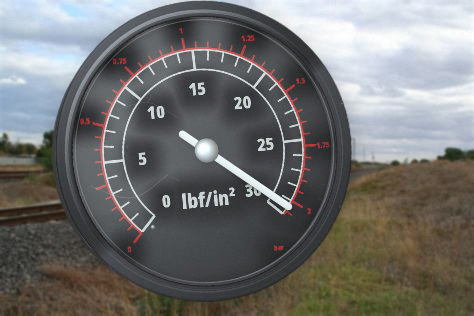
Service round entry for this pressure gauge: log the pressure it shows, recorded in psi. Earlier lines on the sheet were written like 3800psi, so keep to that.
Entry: 29.5psi
